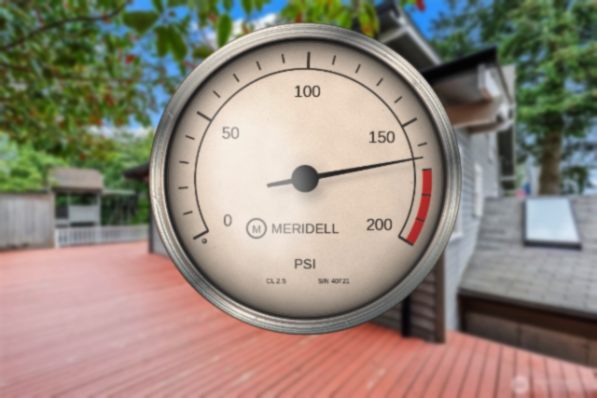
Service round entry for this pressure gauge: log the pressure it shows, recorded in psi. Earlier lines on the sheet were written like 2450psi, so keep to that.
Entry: 165psi
